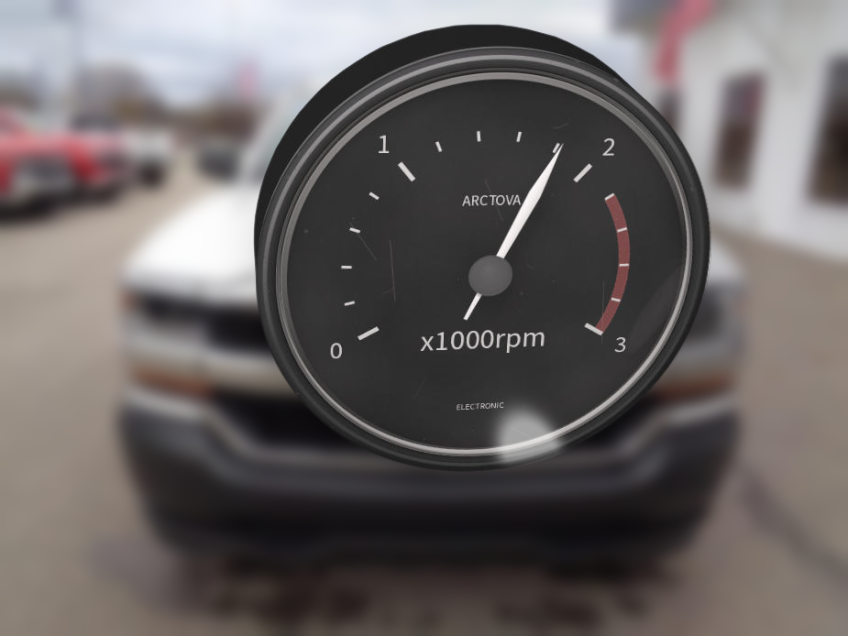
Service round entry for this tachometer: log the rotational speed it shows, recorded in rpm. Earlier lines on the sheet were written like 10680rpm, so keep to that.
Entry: 1800rpm
